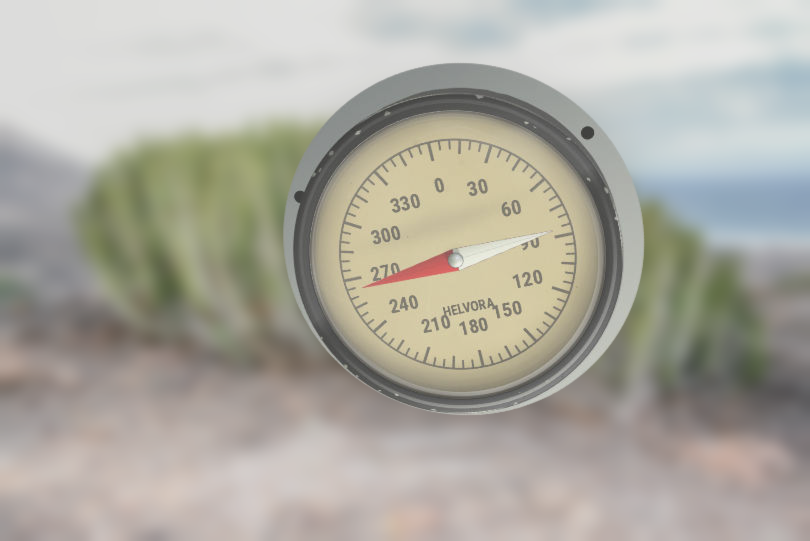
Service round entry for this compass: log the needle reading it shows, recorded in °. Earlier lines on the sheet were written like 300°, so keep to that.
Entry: 265°
